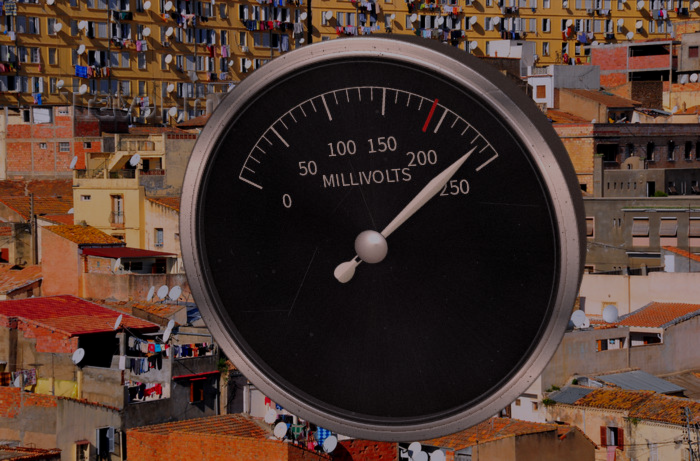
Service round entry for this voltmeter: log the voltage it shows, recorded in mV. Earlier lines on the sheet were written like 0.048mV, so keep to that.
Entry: 235mV
